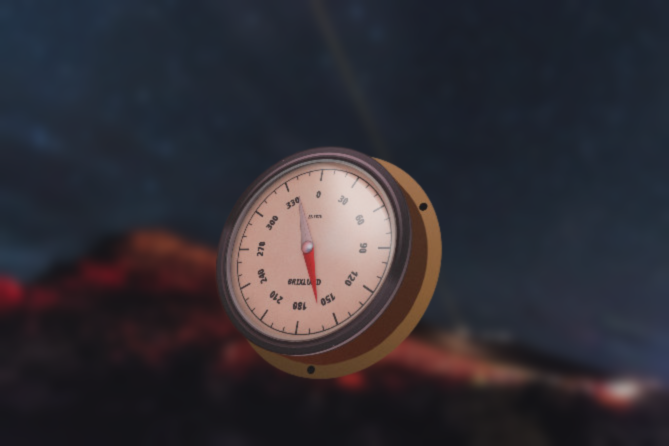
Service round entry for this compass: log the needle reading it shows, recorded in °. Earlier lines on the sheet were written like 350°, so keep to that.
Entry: 160°
